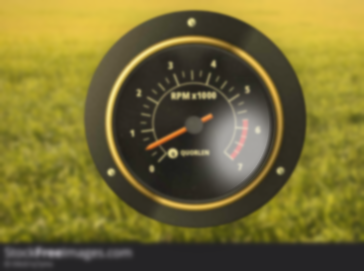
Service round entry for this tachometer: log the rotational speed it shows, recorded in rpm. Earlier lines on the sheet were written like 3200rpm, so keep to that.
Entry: 500rpm
